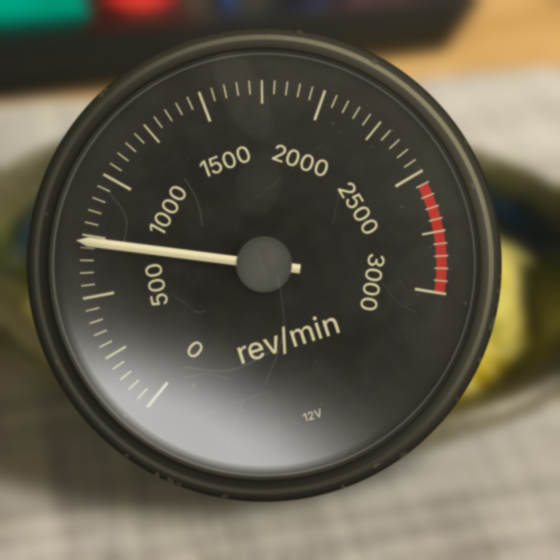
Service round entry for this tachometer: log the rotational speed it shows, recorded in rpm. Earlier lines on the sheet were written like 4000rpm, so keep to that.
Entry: 725rpm
